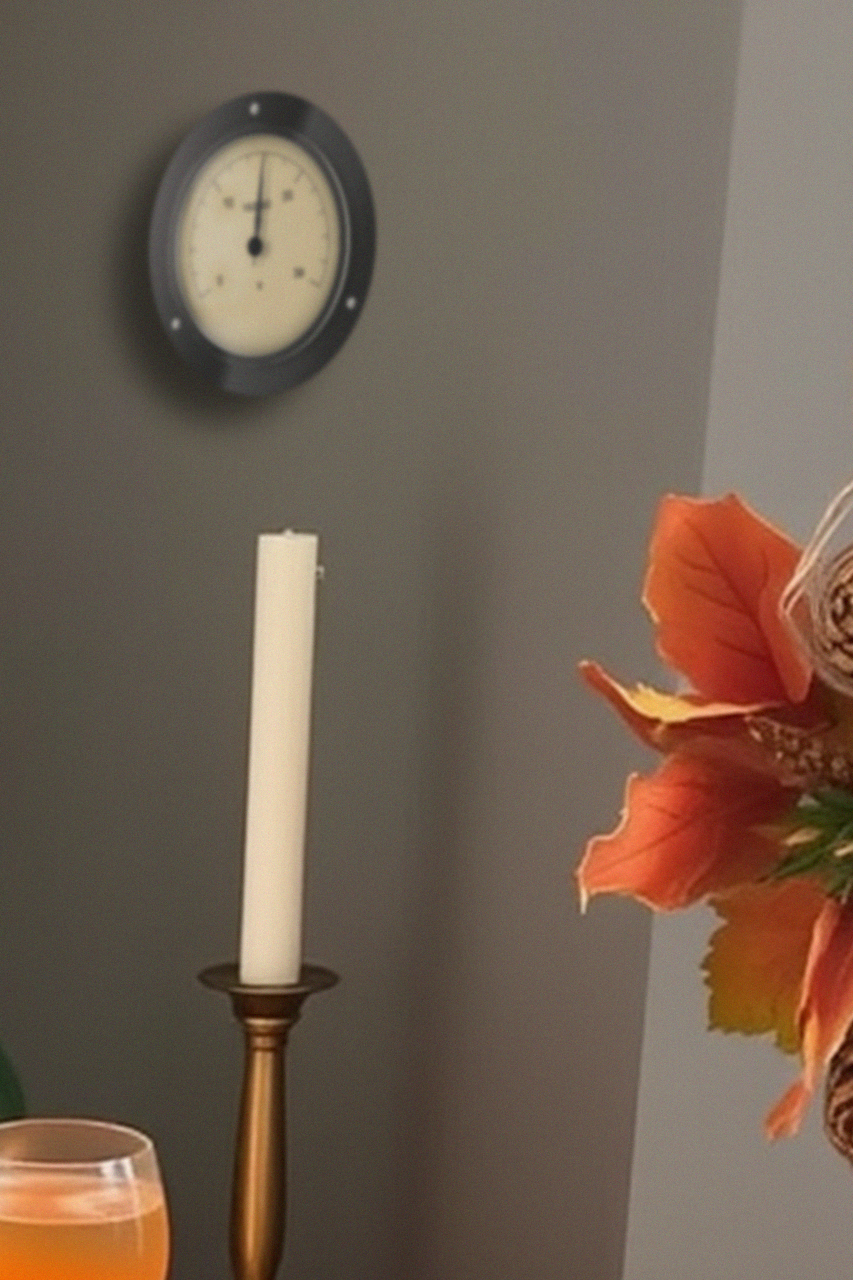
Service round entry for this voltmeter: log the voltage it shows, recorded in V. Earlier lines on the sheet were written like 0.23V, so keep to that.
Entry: 16V
